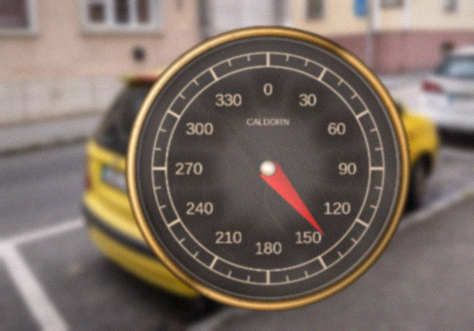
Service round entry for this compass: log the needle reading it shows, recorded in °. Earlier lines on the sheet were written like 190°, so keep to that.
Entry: 140°
